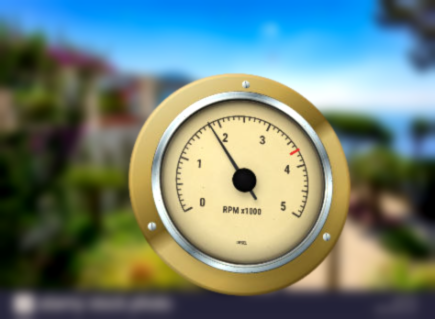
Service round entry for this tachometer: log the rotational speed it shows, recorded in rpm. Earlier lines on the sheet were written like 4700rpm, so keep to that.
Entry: 1800rpm
